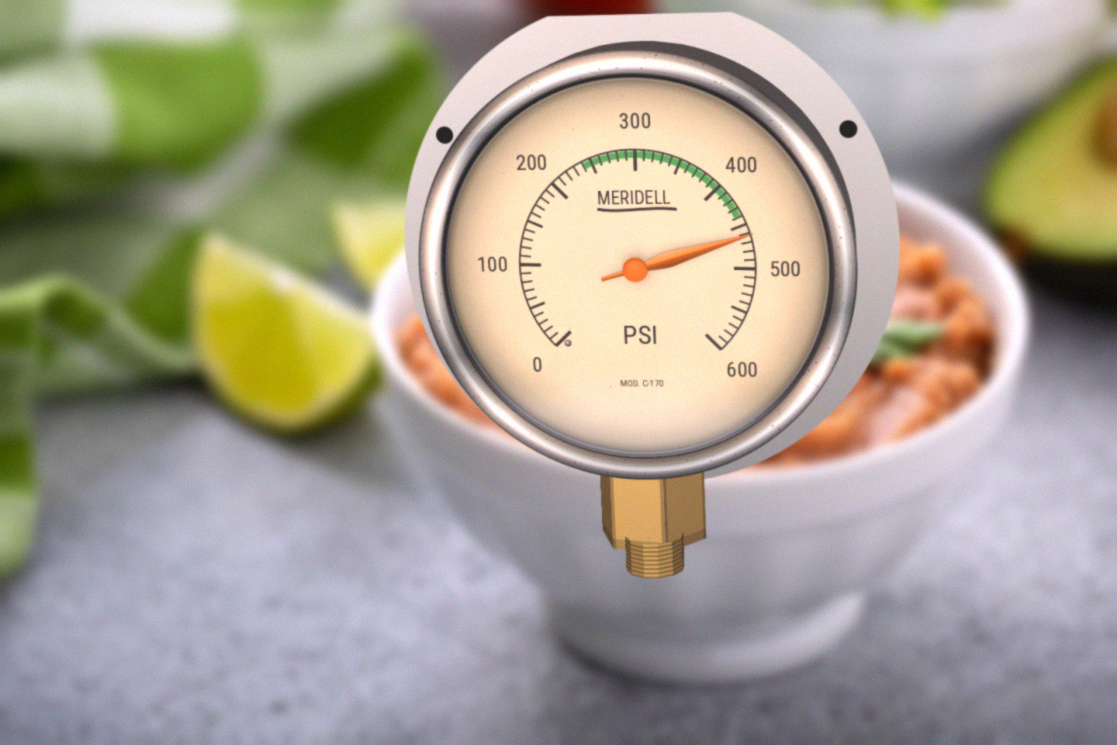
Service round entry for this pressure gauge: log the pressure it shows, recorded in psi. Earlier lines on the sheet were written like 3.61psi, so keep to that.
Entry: 460psi
